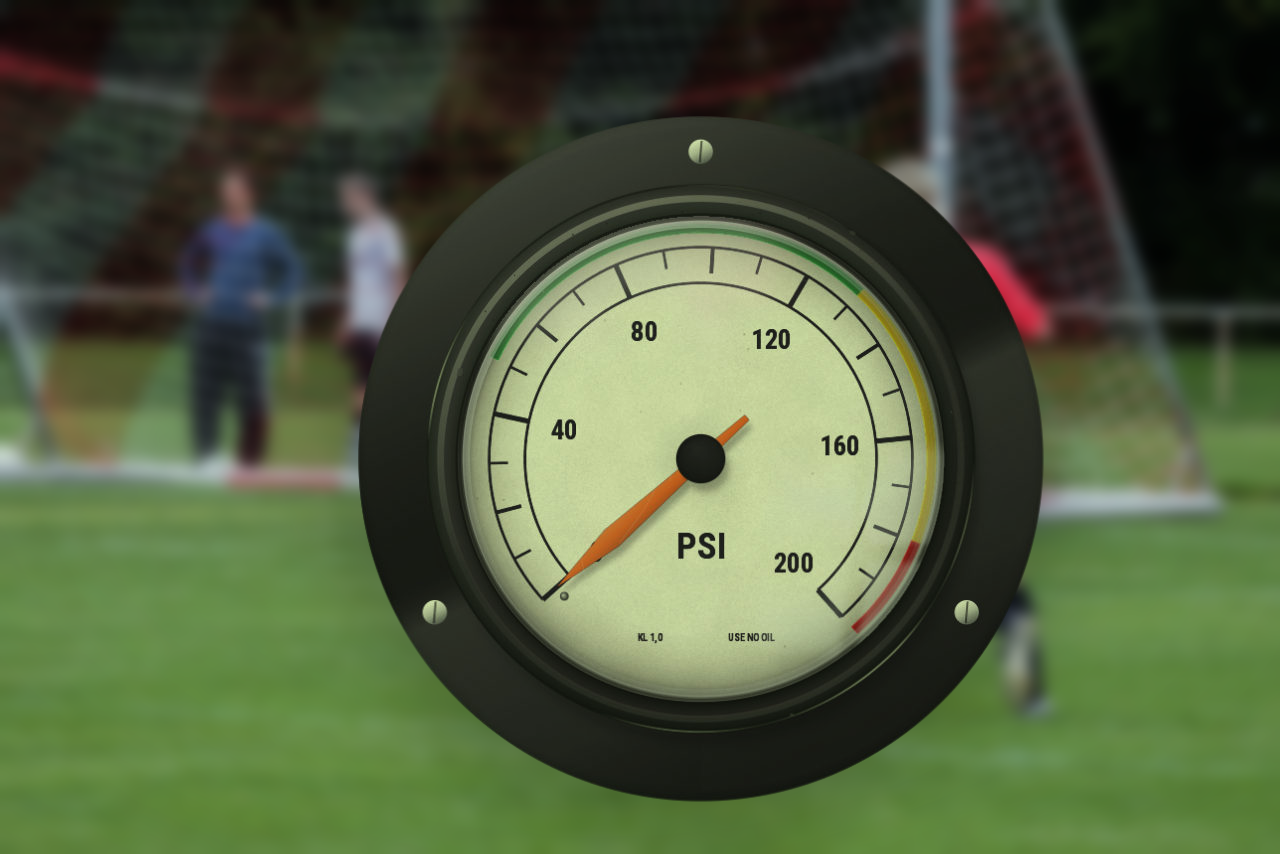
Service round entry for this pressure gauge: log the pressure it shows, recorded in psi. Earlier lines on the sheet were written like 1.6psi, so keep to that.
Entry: 0psi
